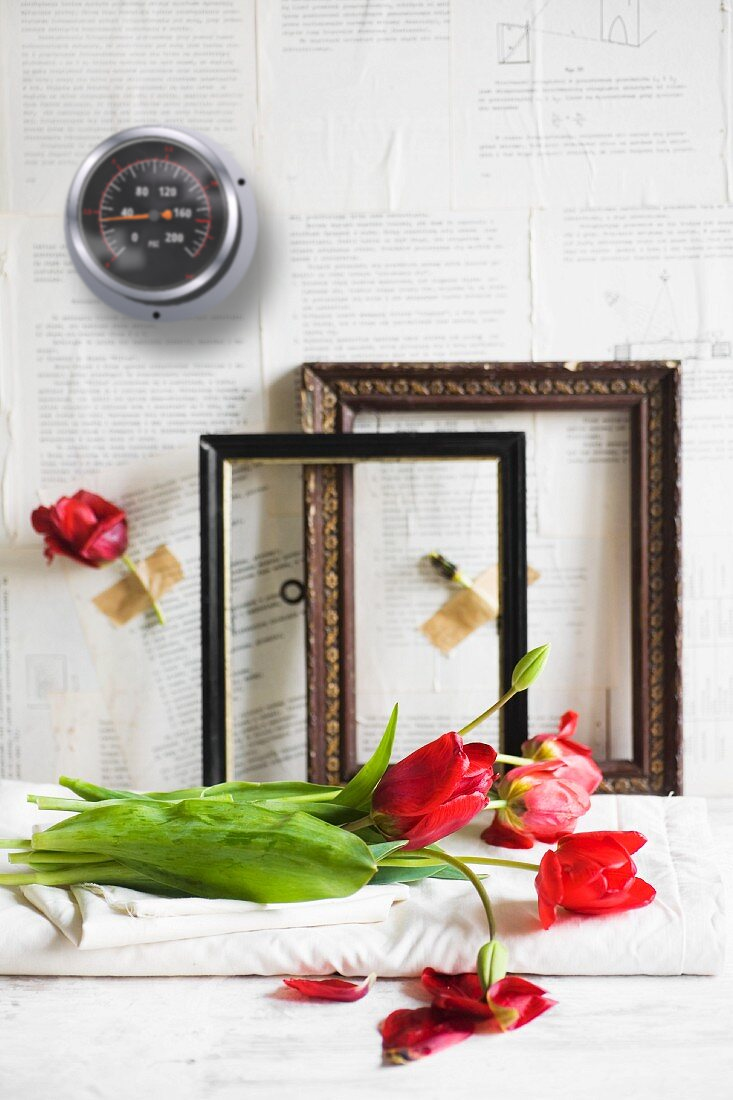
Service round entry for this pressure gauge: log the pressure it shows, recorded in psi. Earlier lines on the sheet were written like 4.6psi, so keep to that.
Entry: 30psi
